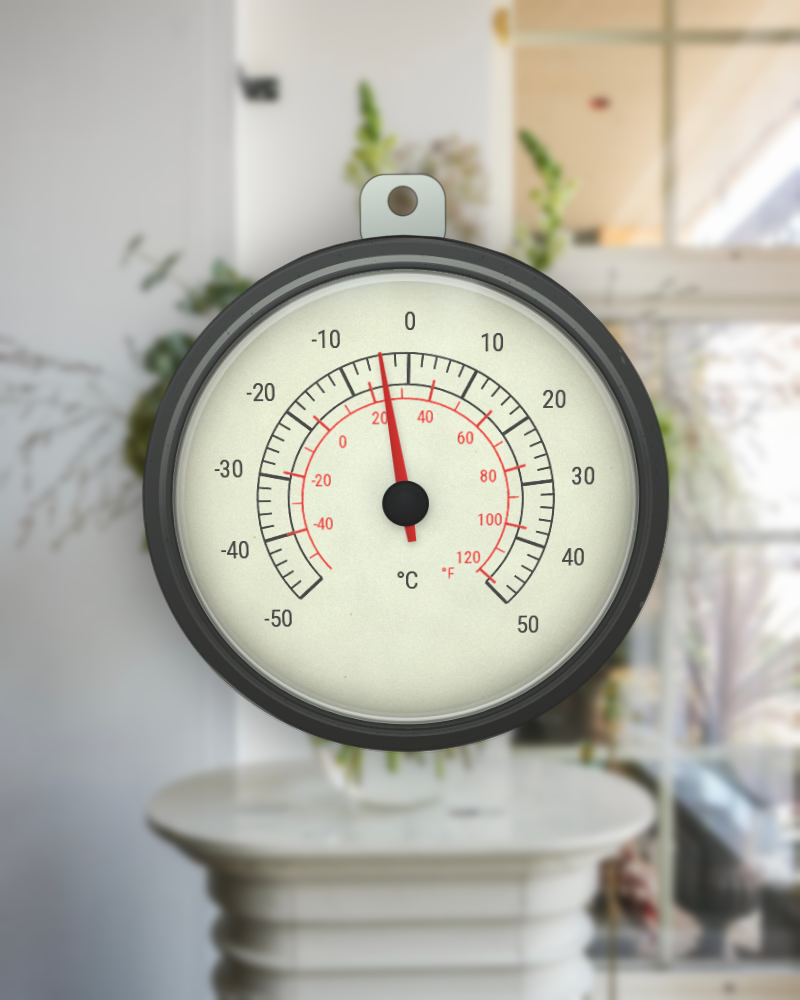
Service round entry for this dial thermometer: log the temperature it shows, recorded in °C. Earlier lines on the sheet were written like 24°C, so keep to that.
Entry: -4°C
